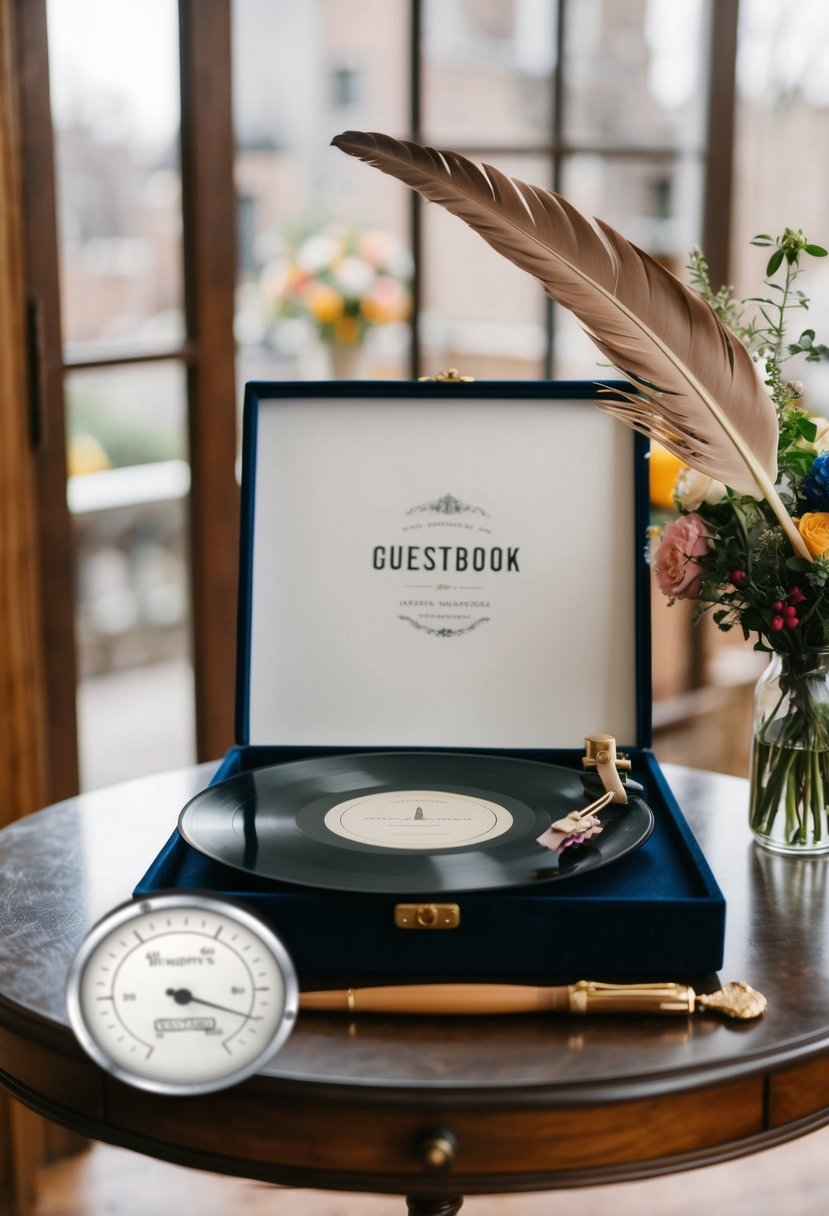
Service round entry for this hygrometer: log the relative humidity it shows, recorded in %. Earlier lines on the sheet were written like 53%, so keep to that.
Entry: 88%
